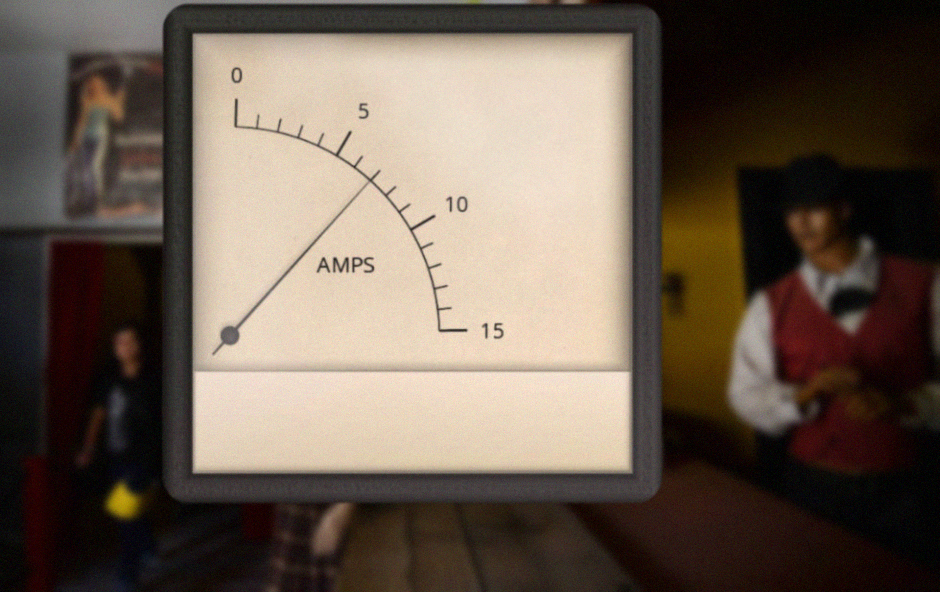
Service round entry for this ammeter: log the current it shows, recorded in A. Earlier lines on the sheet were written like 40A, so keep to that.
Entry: 7A
